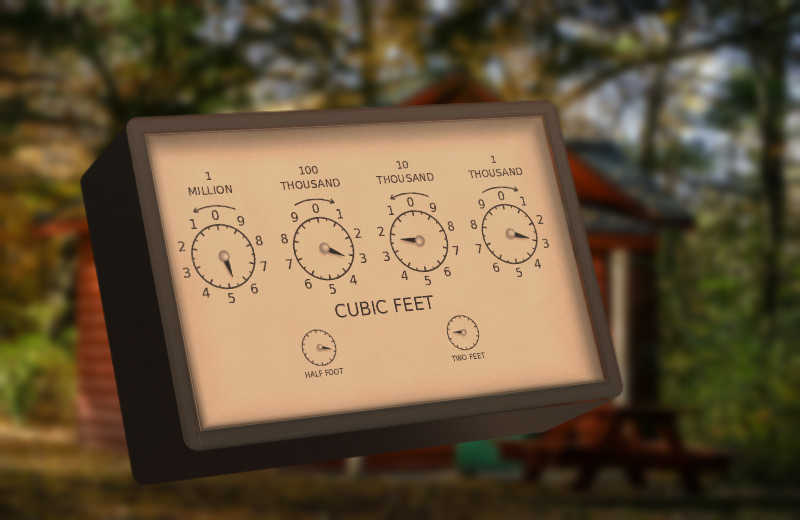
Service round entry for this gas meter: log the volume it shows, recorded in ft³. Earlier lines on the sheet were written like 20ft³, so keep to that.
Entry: 532300ft³
